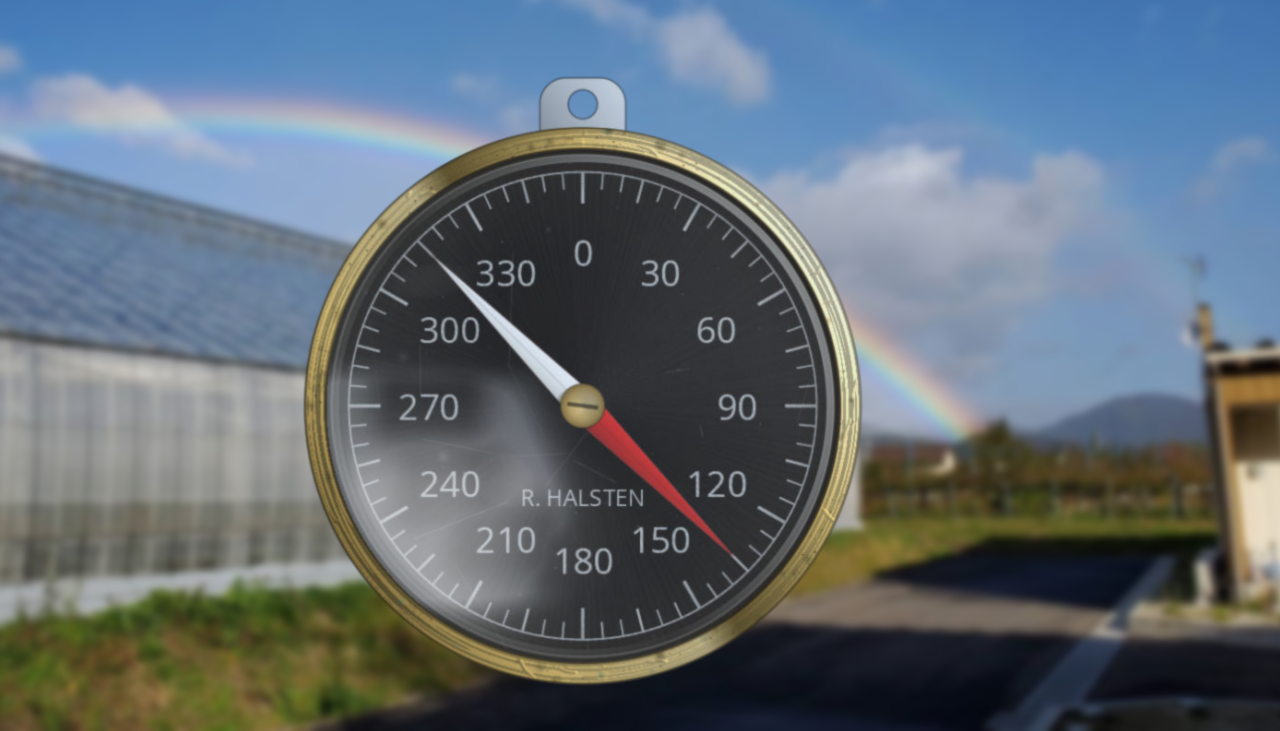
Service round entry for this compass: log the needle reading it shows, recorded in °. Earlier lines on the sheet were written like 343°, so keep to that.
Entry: 135°
